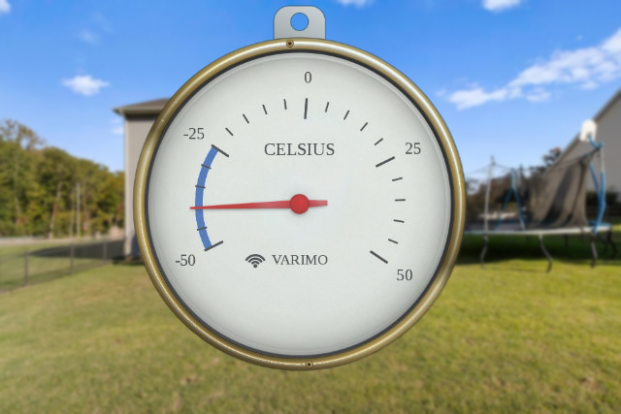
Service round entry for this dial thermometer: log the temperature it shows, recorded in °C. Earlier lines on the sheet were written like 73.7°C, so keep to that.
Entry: -40°C
